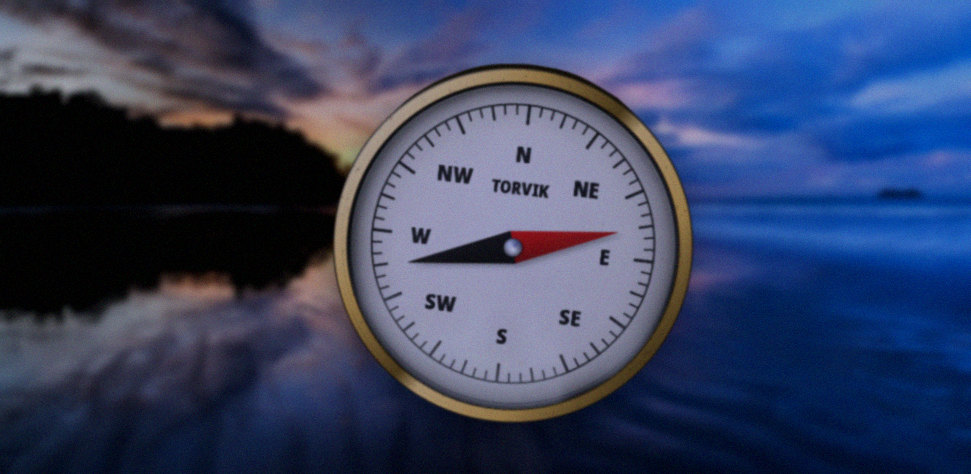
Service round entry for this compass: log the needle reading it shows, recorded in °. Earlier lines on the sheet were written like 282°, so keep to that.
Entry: 75°
